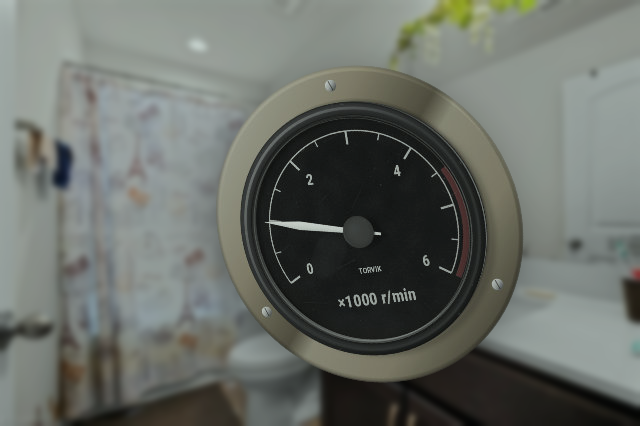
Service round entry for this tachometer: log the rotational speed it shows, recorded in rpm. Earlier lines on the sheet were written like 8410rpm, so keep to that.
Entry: 1000rpm
